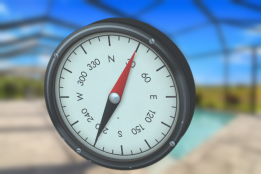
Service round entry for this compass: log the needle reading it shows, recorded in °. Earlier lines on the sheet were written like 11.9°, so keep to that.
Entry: 30°
